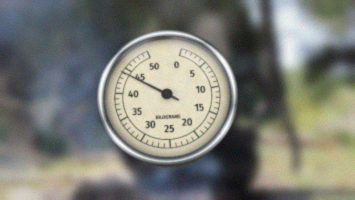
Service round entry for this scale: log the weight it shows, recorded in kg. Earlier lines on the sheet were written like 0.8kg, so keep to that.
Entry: 44kg
